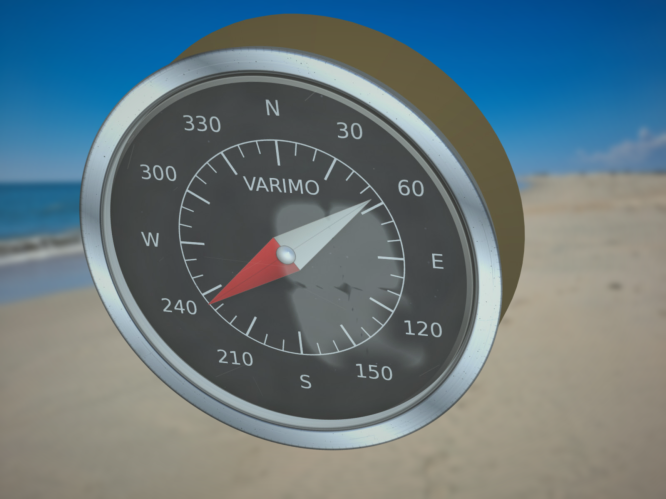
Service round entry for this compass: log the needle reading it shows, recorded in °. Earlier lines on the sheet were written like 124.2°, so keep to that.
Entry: 235°
